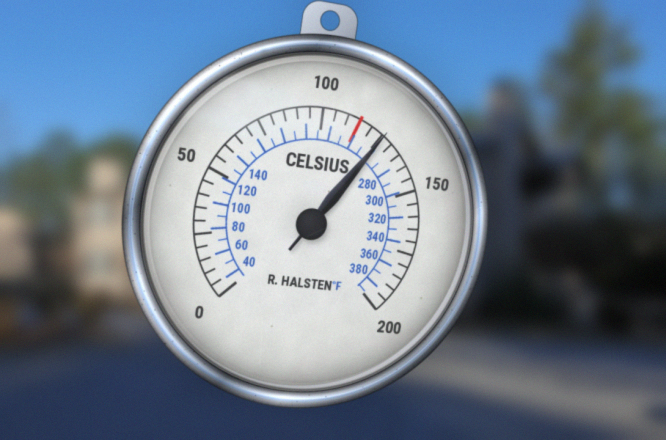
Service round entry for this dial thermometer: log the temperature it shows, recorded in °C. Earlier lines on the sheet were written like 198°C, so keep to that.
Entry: 125°C
